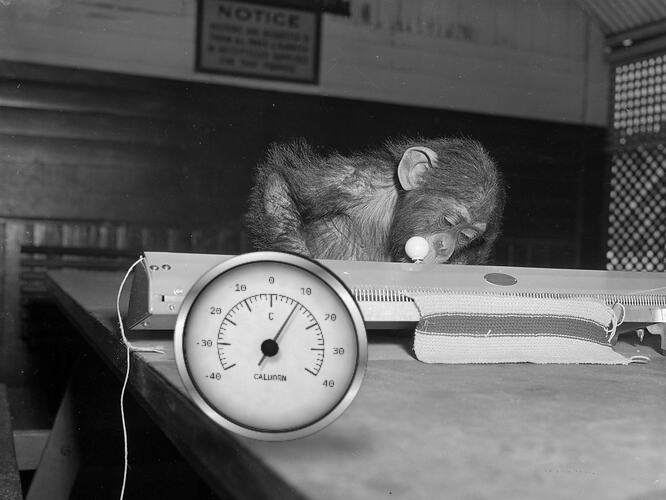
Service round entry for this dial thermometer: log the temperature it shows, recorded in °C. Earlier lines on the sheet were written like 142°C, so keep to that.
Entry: 10°C
